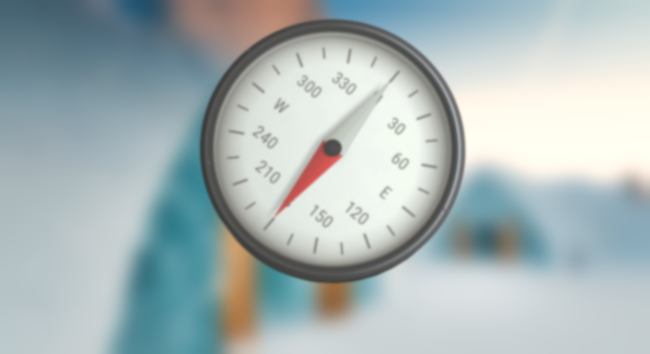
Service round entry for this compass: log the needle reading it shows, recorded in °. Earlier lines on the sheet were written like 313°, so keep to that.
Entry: 180°
